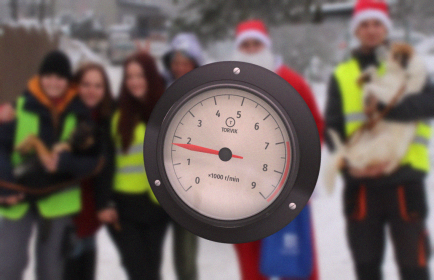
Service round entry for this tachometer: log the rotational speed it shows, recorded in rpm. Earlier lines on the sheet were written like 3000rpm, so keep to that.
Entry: 1750rpm
